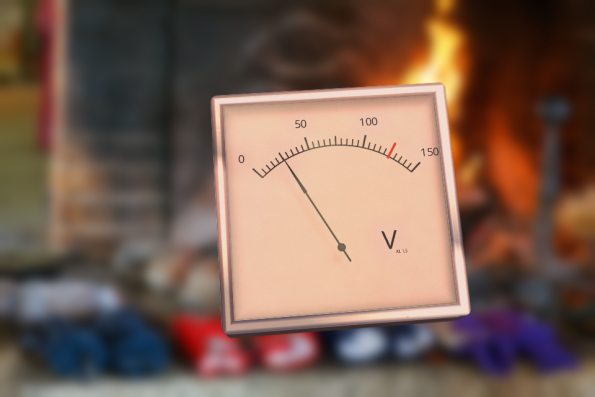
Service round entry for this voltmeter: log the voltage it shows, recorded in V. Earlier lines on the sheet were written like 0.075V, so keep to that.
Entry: 25V
